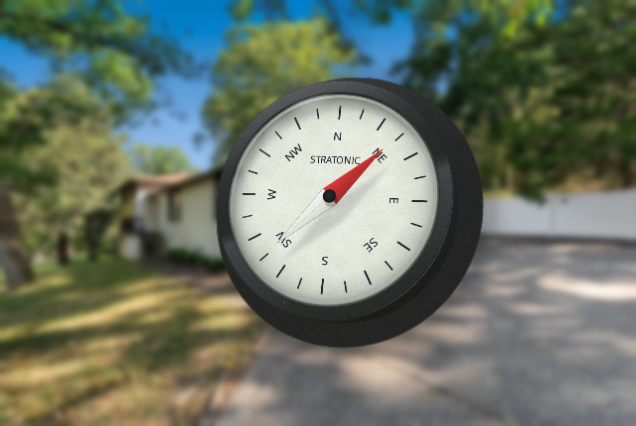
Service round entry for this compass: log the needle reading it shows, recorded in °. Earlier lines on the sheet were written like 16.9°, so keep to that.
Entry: 45°
